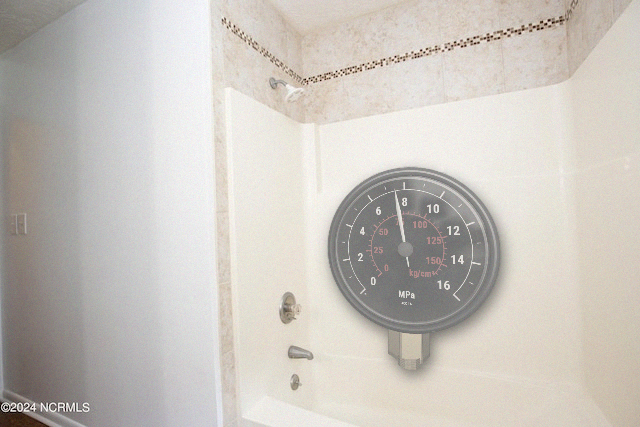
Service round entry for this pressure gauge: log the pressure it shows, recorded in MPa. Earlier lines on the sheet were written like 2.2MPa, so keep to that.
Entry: 7.5MPa
